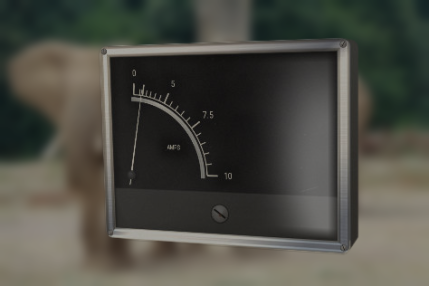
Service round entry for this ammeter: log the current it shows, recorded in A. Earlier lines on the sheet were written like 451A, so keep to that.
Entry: 2.5A
